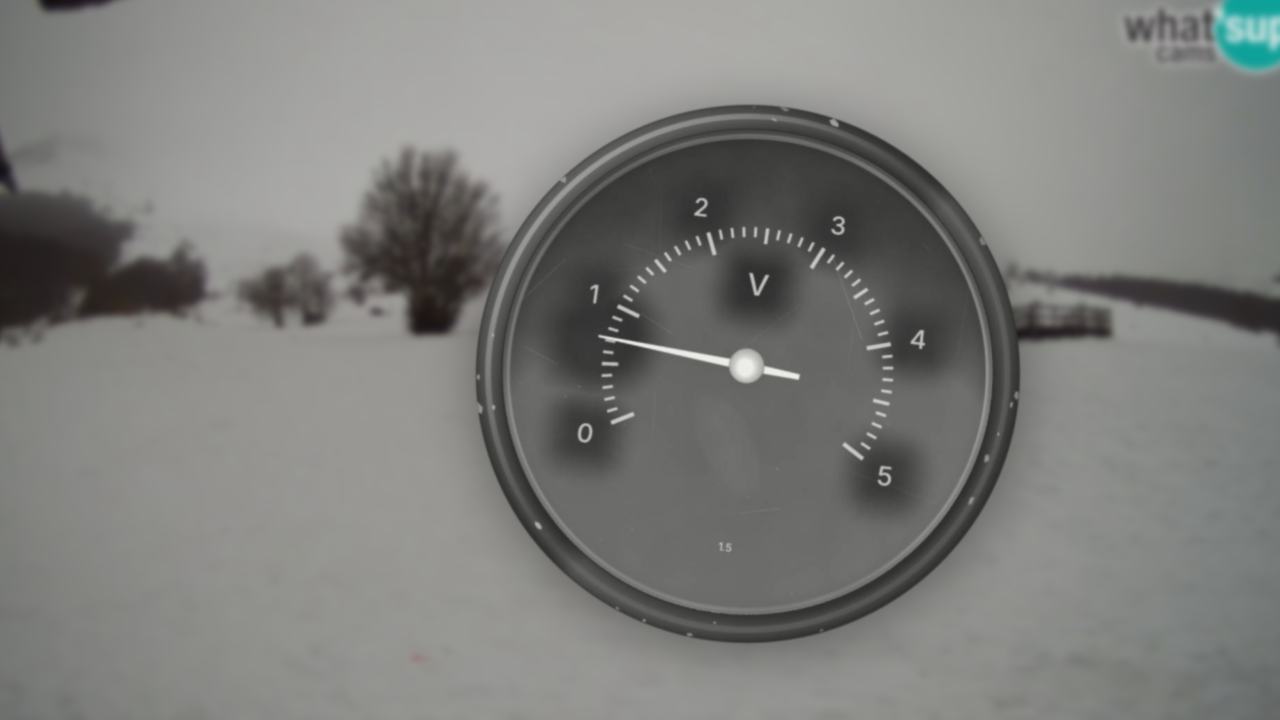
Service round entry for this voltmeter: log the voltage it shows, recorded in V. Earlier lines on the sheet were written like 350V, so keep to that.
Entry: 0.7V
